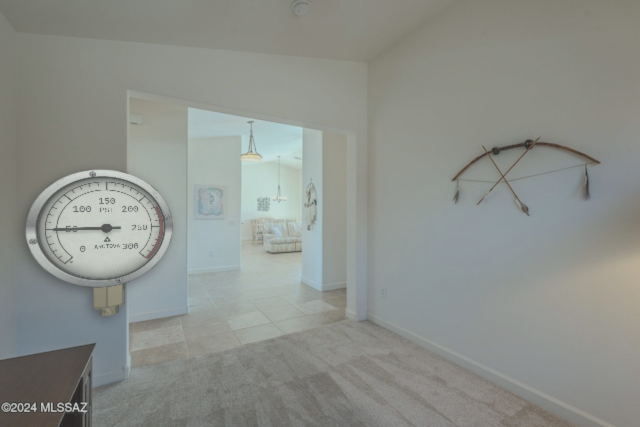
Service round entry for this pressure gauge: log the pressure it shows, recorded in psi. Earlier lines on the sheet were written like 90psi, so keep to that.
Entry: 50psi
